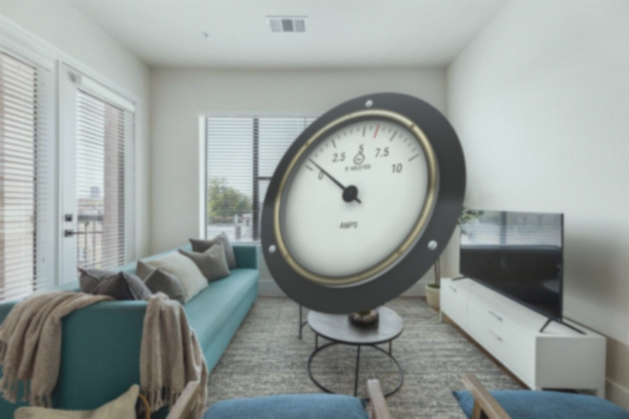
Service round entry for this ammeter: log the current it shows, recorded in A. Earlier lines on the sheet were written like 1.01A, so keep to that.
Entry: 0.5A
